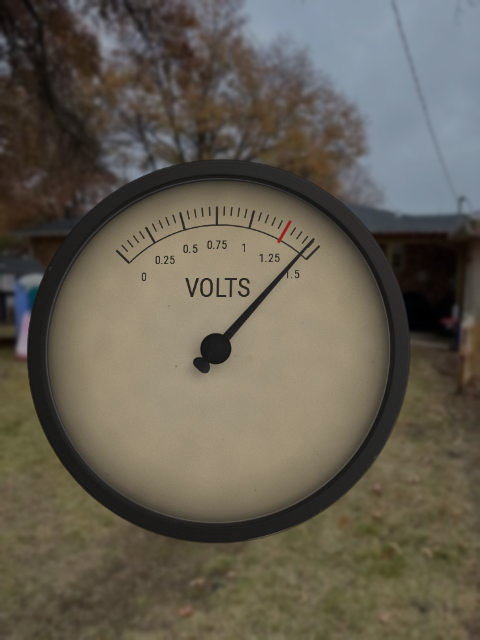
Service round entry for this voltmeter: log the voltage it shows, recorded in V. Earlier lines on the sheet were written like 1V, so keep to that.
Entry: 1.45V
